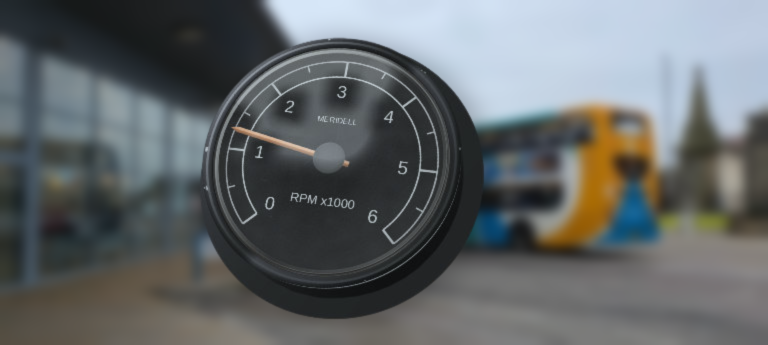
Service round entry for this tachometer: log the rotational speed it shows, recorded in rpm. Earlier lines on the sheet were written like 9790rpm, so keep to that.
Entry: 1250rpm
